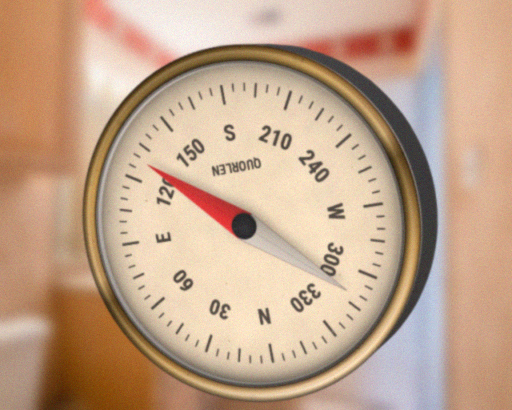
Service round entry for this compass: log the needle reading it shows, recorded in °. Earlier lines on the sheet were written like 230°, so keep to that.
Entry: 130°
